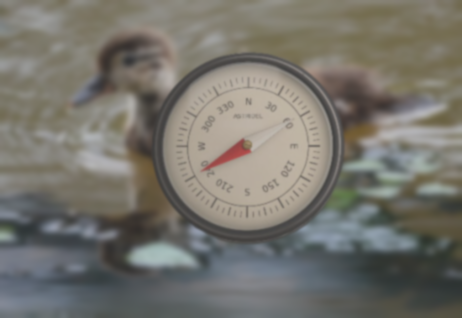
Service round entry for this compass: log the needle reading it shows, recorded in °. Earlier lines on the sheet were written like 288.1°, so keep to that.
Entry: 240°
